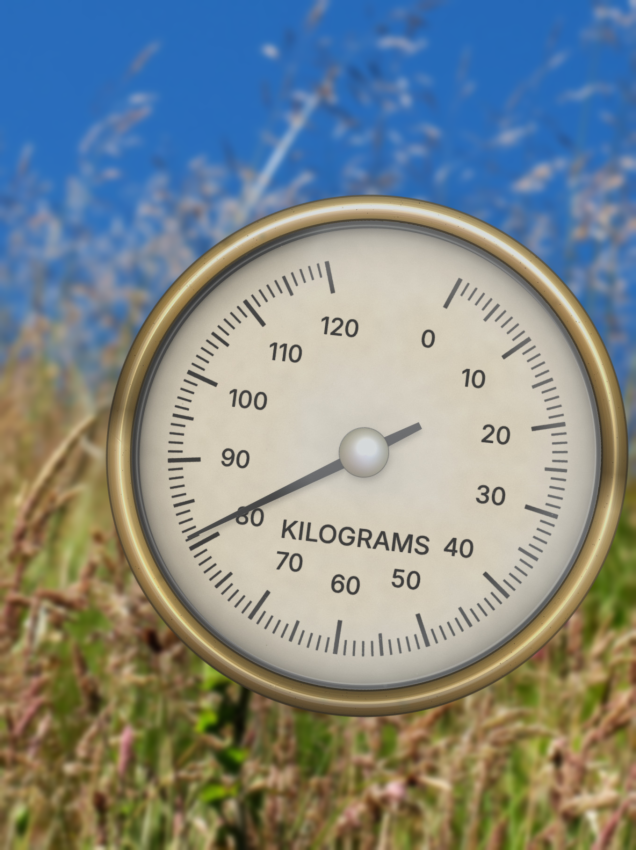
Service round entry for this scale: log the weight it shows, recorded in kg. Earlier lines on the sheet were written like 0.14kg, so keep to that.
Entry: 81kg
